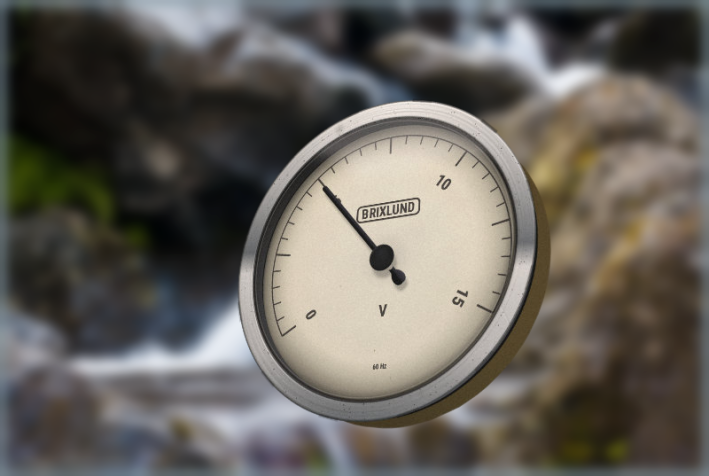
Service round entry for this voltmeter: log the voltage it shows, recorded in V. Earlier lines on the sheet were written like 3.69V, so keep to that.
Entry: 5V
